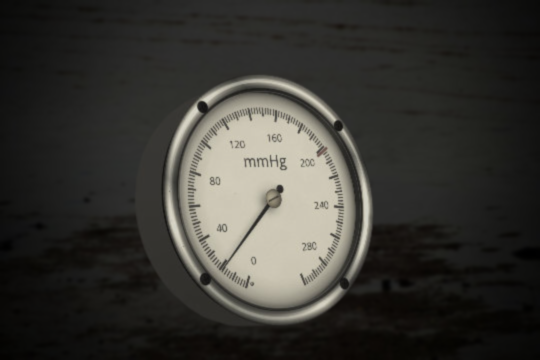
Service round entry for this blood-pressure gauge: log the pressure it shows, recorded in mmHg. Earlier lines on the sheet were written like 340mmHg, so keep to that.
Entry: 20mmHg
